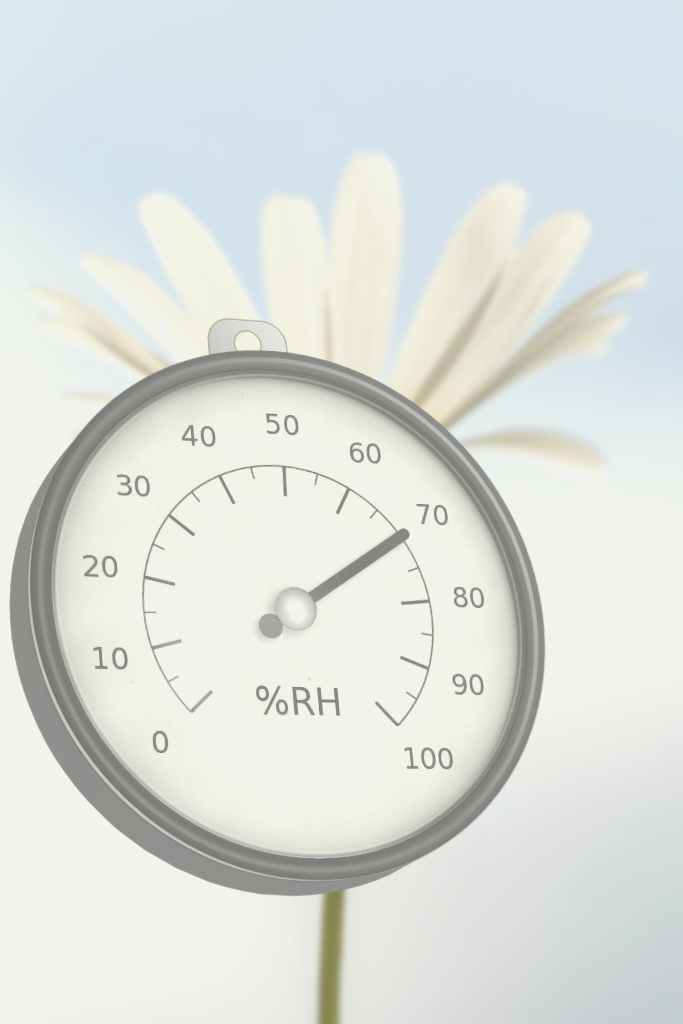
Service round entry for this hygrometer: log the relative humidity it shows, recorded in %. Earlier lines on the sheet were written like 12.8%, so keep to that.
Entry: 70%
